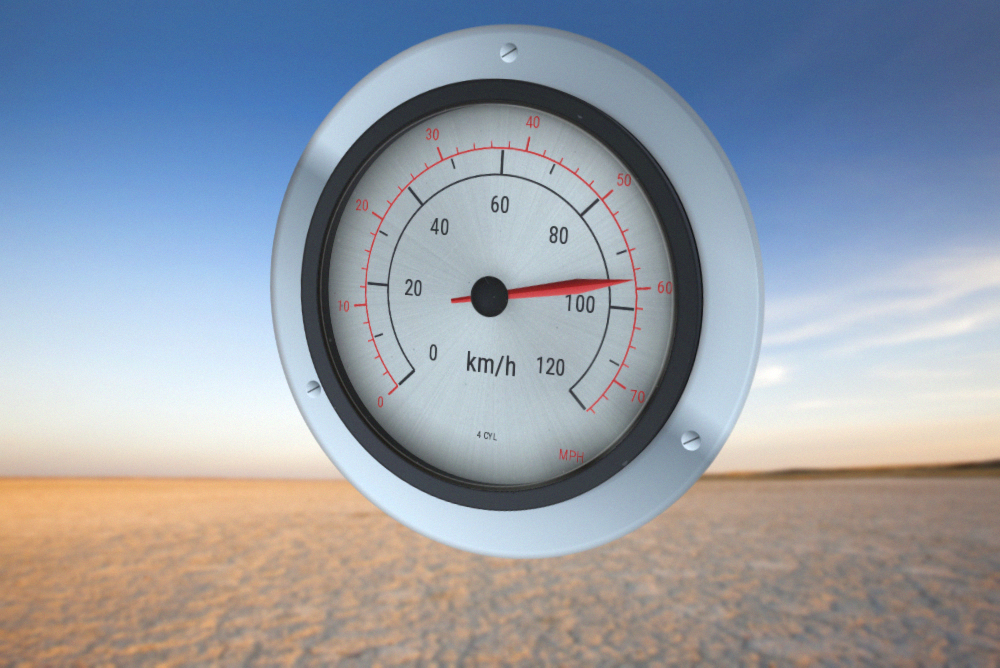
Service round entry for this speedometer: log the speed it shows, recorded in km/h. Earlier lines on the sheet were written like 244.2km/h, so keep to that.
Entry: 95km/h
